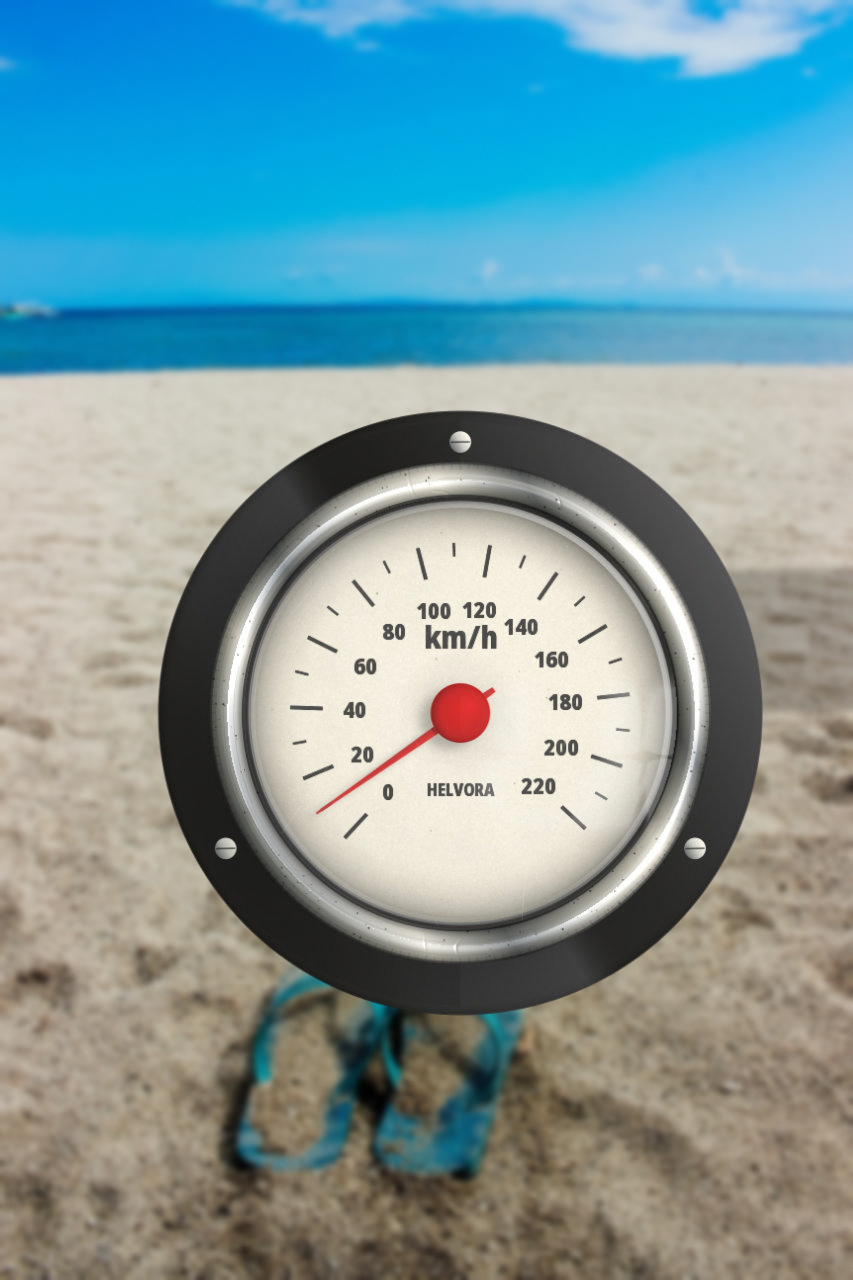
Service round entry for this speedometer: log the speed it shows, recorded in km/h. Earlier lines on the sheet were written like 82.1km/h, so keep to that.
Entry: 10km/h
